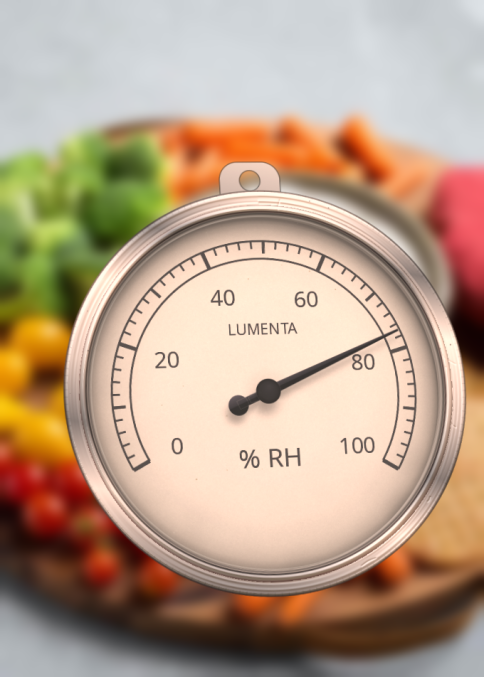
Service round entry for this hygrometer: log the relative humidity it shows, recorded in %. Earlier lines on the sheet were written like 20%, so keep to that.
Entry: 77%
